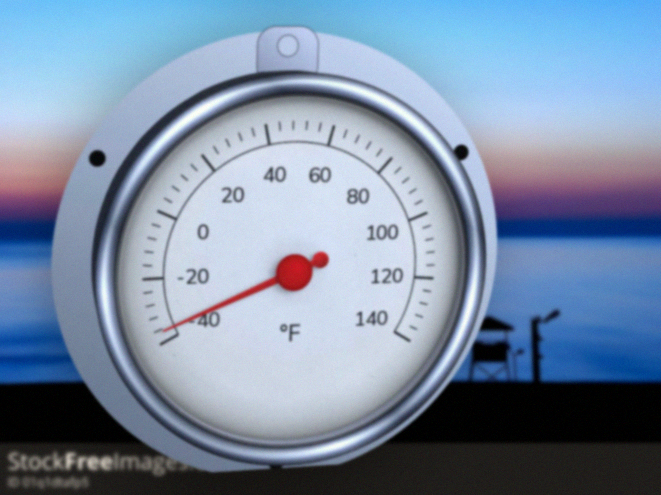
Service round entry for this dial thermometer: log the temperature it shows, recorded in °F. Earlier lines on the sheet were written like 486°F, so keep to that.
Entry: -36°F
